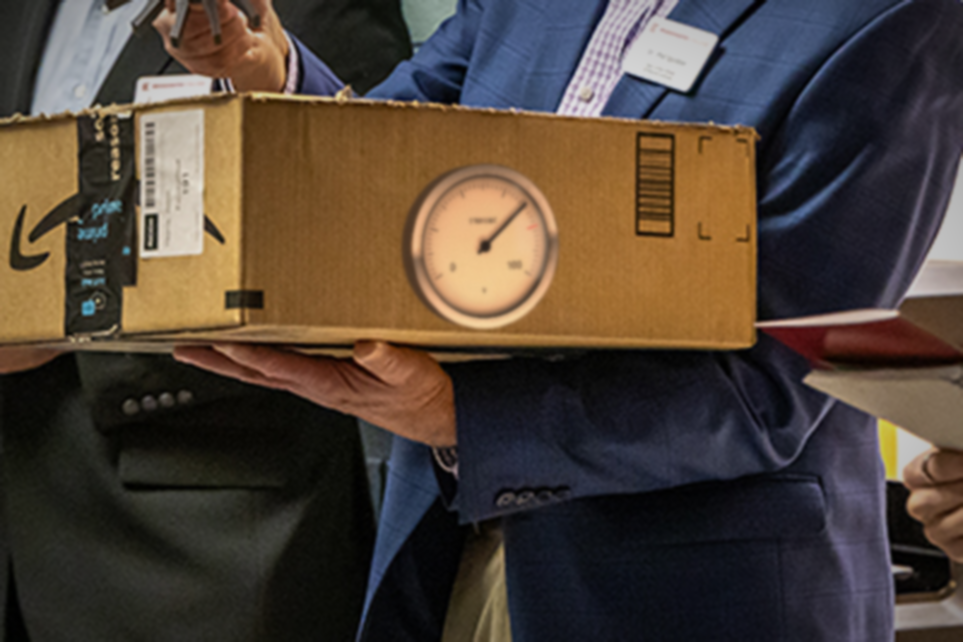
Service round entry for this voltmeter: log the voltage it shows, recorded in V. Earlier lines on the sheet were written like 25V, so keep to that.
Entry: 70V
